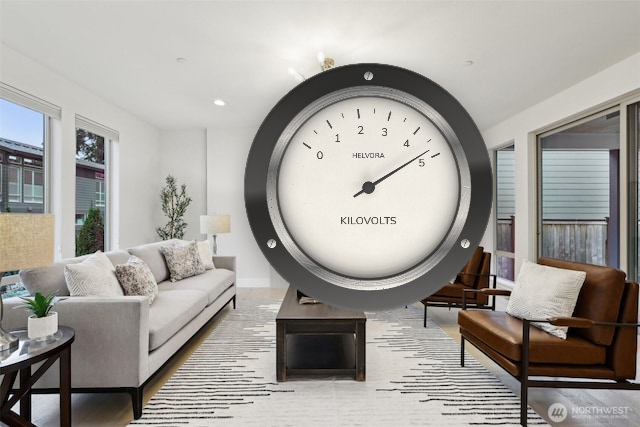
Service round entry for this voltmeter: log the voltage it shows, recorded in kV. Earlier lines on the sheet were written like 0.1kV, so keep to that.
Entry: 4.75kV
